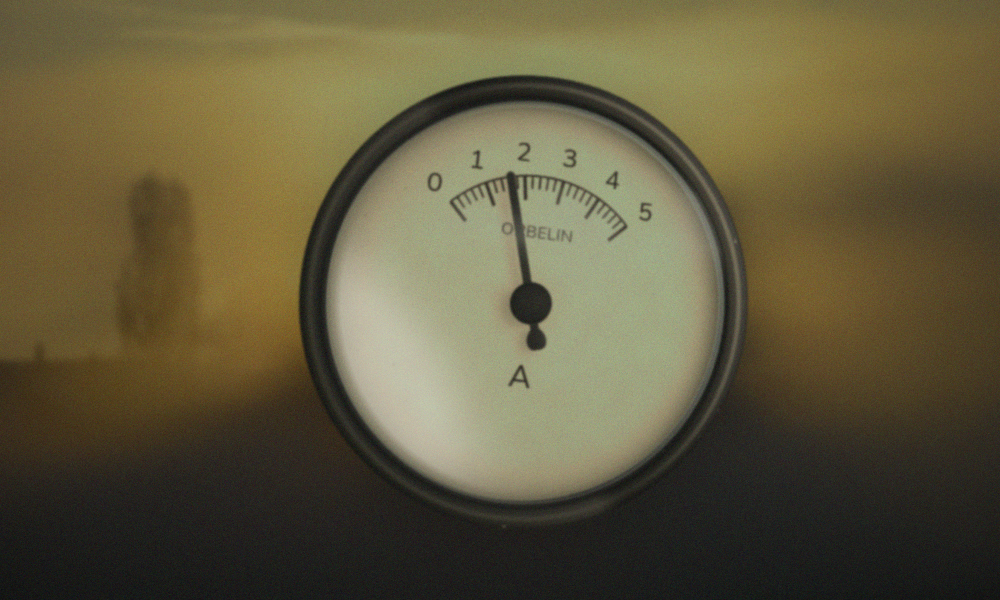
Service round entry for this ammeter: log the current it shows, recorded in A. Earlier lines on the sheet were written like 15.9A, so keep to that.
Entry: 1.6A
